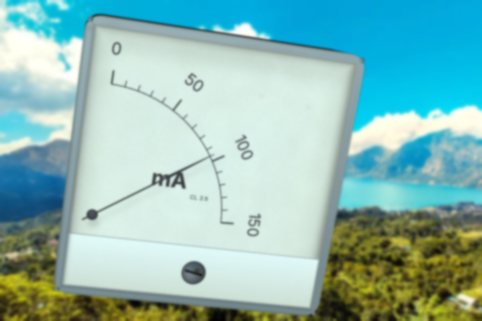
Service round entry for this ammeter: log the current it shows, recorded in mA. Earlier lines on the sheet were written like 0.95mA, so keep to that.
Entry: 95mA
